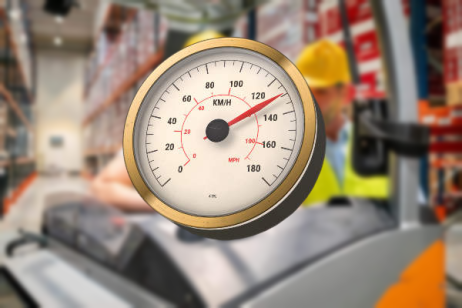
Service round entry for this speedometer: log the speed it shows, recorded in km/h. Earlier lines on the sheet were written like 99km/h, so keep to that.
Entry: 130km/h
